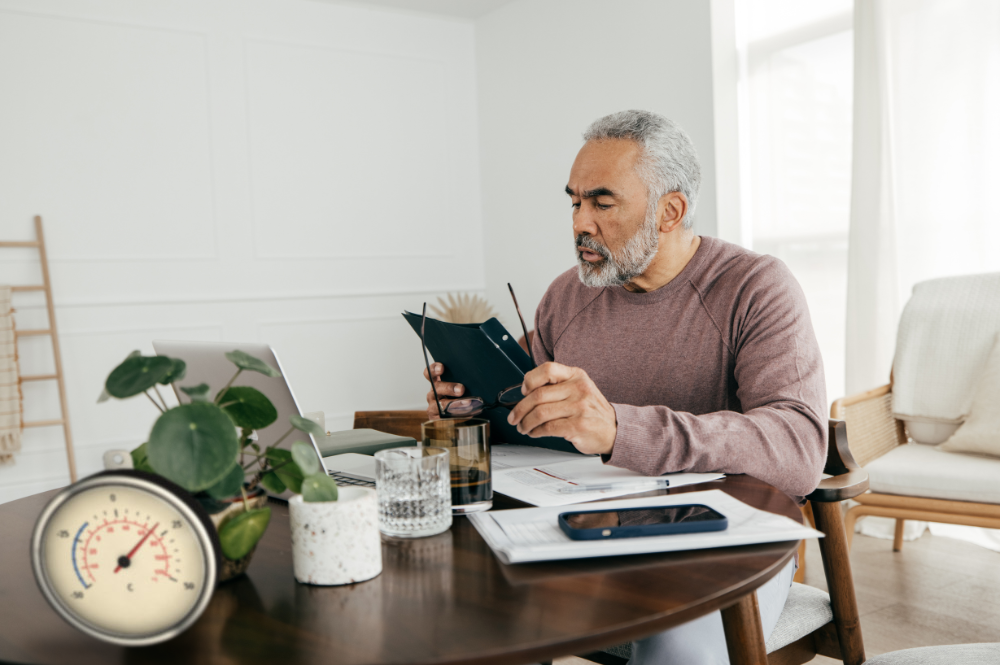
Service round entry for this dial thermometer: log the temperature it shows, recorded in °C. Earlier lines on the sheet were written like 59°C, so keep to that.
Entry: 20°C
